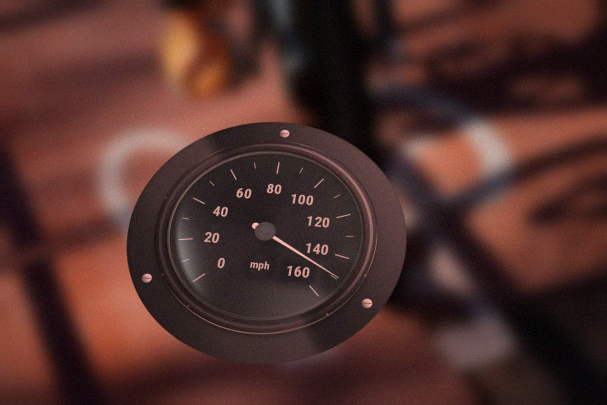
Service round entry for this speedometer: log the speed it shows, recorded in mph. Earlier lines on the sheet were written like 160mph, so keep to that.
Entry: 150mph
